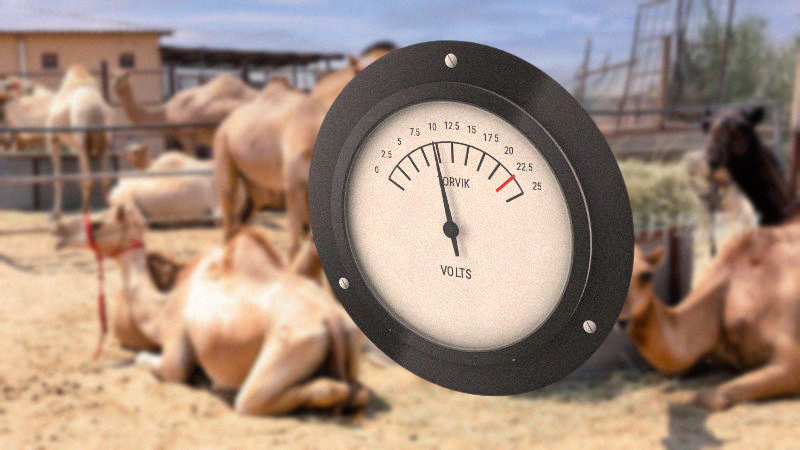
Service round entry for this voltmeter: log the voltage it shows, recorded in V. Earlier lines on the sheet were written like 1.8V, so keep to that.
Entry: 10V
